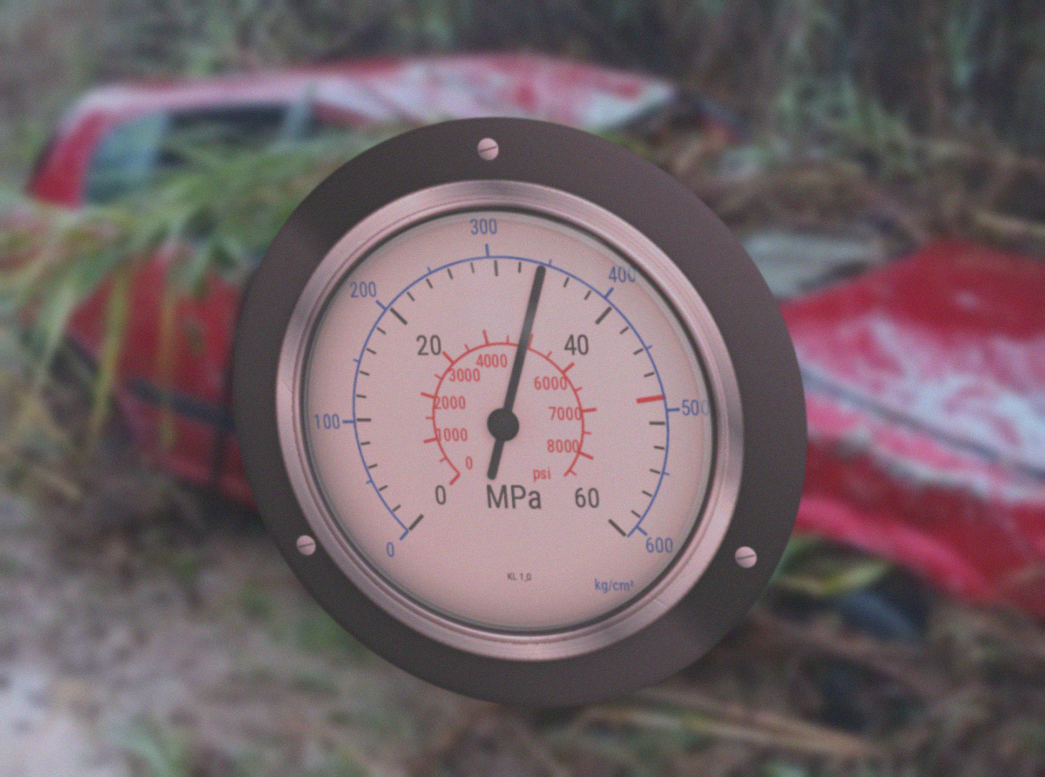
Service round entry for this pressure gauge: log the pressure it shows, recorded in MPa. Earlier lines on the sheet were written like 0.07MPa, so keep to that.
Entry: 34MPa
